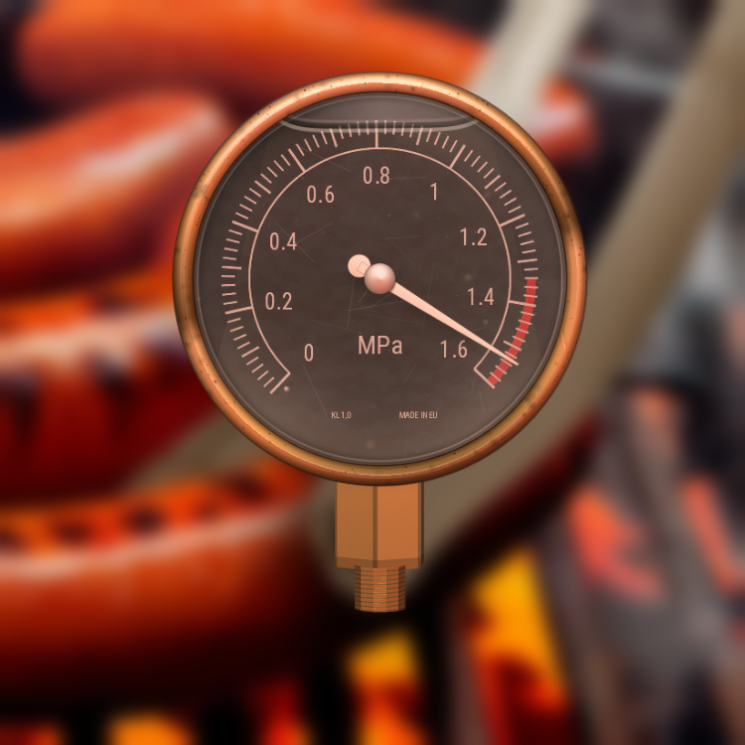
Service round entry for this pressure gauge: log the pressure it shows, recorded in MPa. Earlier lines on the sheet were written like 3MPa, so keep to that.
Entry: 1.53MPa
